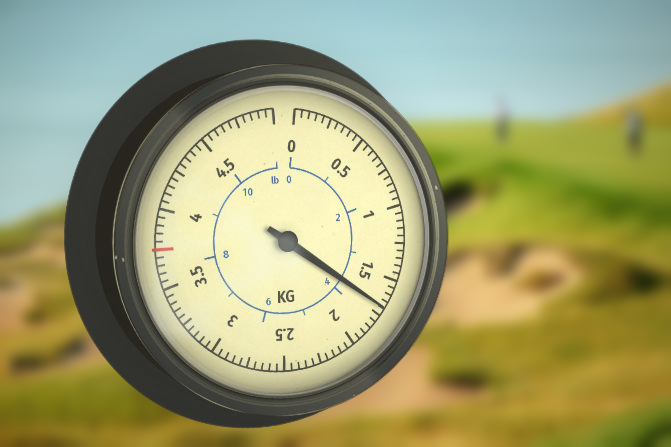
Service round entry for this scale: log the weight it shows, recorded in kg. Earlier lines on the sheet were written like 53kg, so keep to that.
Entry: 1.7kg
